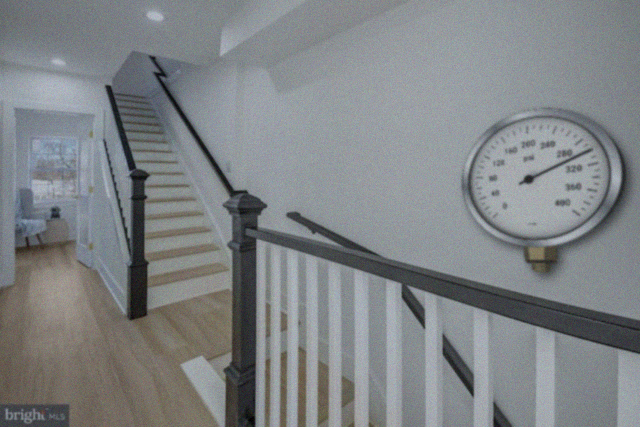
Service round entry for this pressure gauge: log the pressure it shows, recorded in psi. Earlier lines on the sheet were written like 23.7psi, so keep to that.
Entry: 300psi
